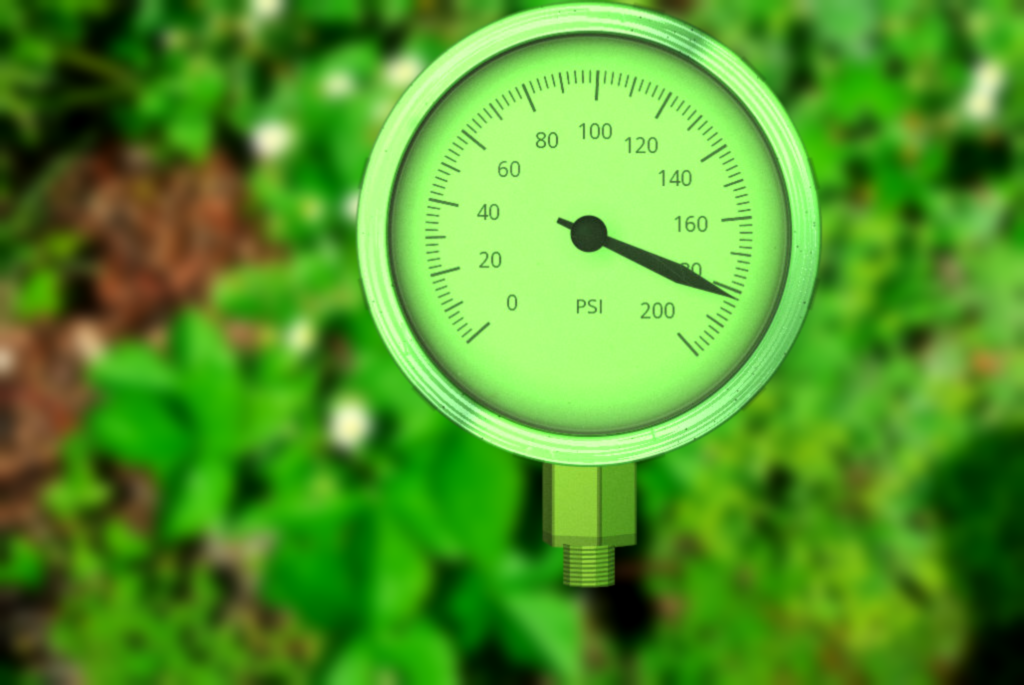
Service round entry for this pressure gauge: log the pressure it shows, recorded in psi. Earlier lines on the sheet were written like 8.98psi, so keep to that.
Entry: 182psi
